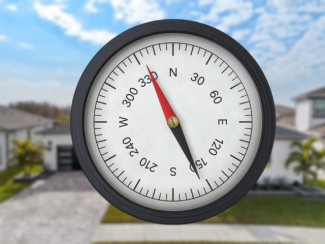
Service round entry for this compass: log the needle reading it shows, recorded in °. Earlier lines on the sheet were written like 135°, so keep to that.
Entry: 335°
